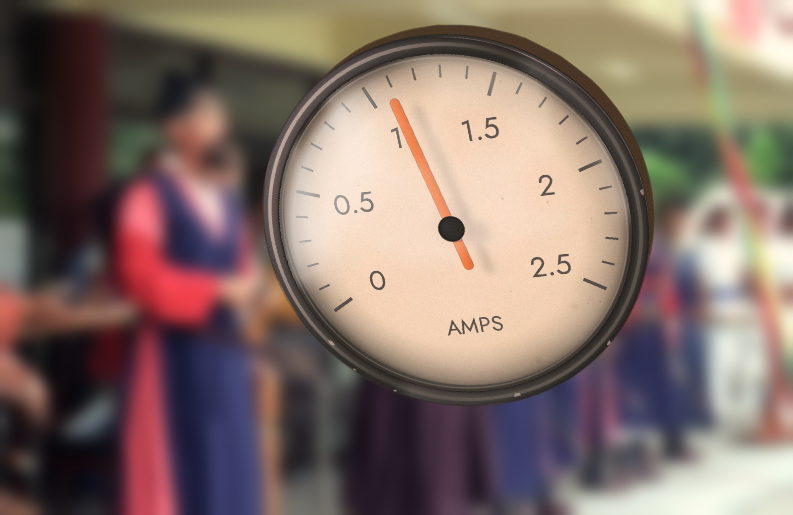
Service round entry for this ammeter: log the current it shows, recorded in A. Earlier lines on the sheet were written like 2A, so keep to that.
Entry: 1.1A
